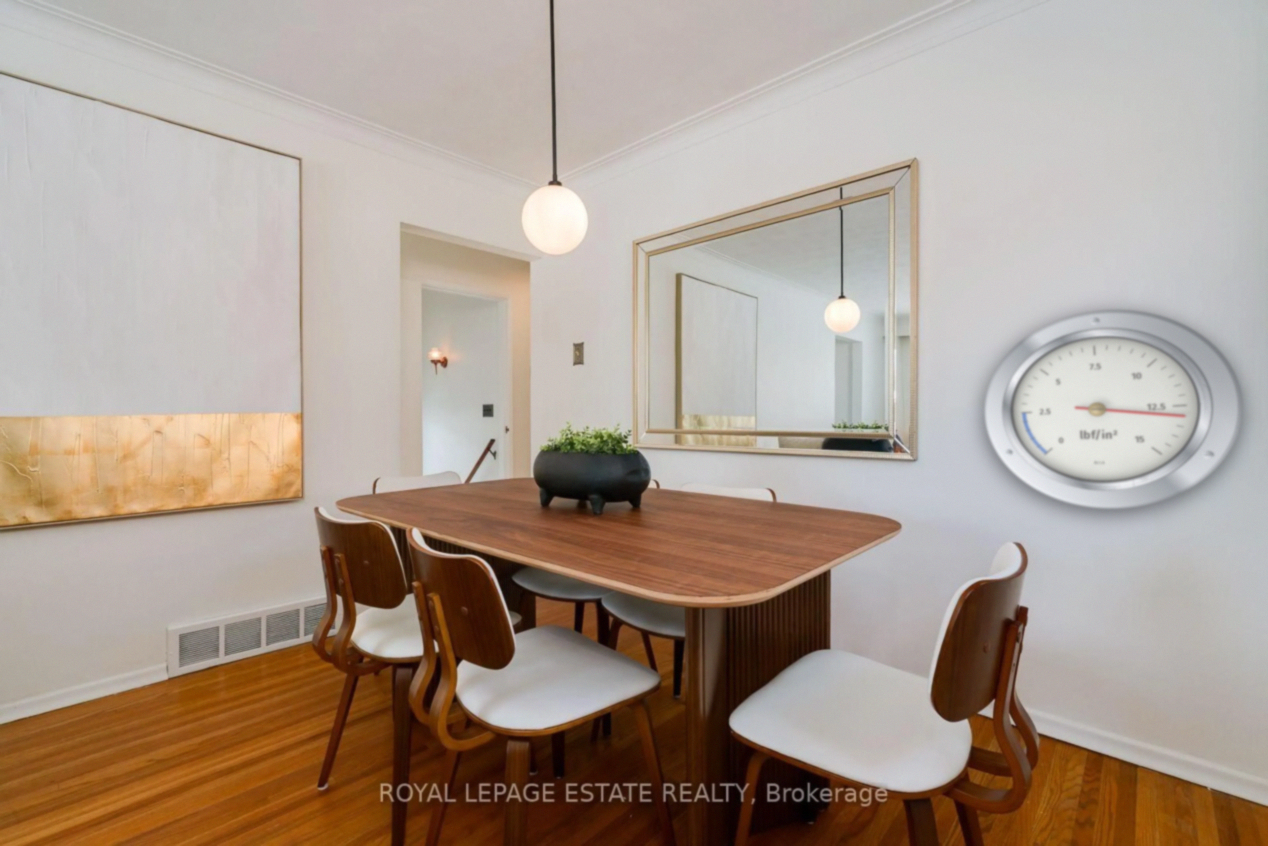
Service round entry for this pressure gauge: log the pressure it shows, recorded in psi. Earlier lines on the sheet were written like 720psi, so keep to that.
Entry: 13psi
